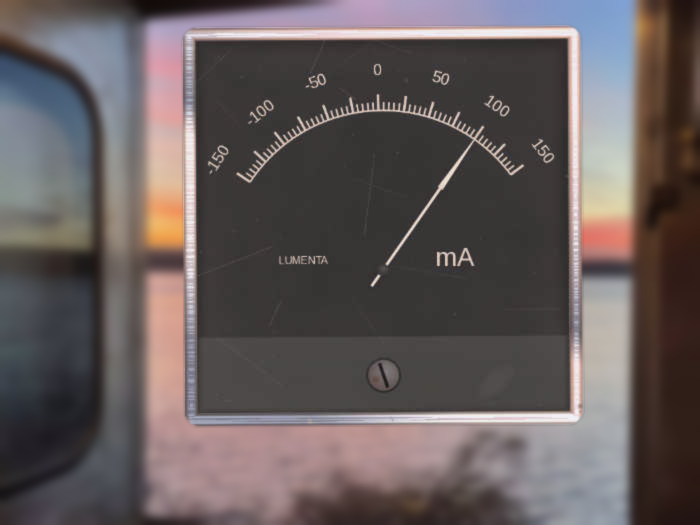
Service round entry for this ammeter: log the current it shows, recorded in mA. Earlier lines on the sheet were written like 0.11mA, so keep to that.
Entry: 100mA
